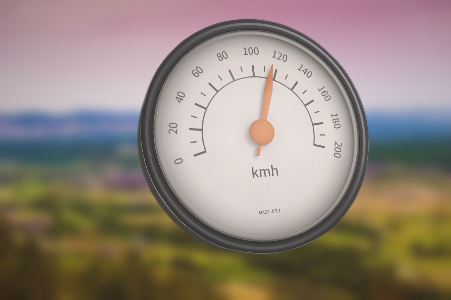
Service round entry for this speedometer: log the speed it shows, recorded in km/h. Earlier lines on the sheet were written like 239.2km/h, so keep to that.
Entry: 115km/h
